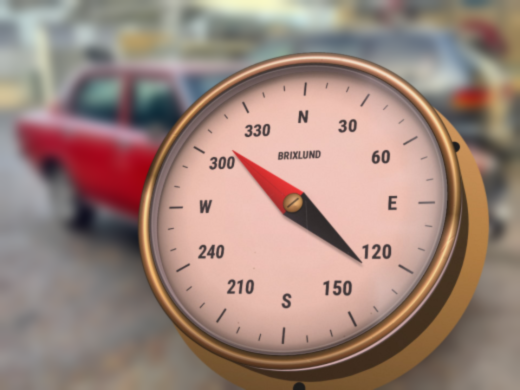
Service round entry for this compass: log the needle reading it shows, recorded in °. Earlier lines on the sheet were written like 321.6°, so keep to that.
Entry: 310°
